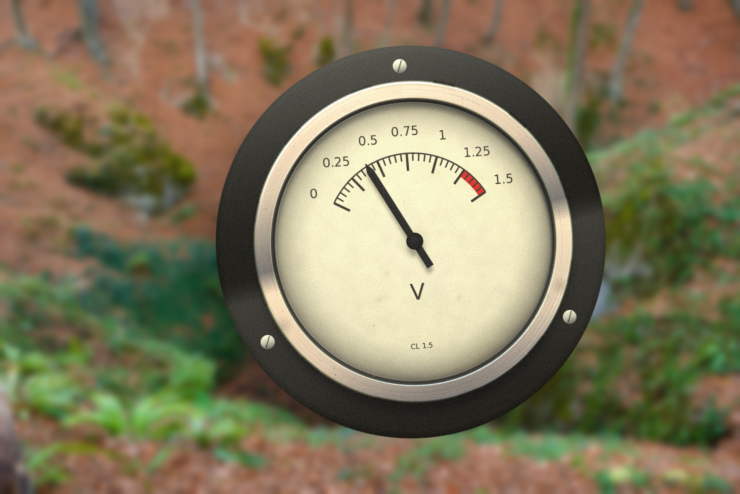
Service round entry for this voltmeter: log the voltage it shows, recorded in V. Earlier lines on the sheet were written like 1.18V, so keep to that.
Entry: 0.4V
